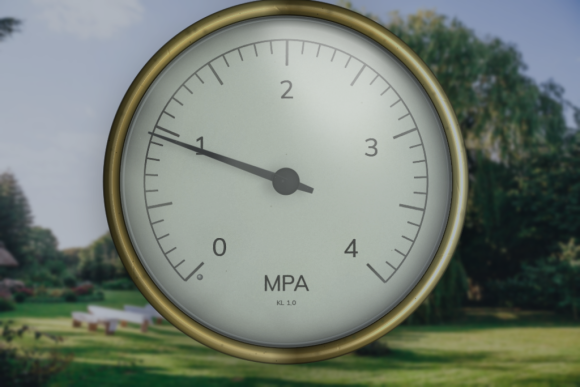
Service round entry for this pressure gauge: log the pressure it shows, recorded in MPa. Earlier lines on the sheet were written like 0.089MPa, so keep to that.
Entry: 0.95MPa
